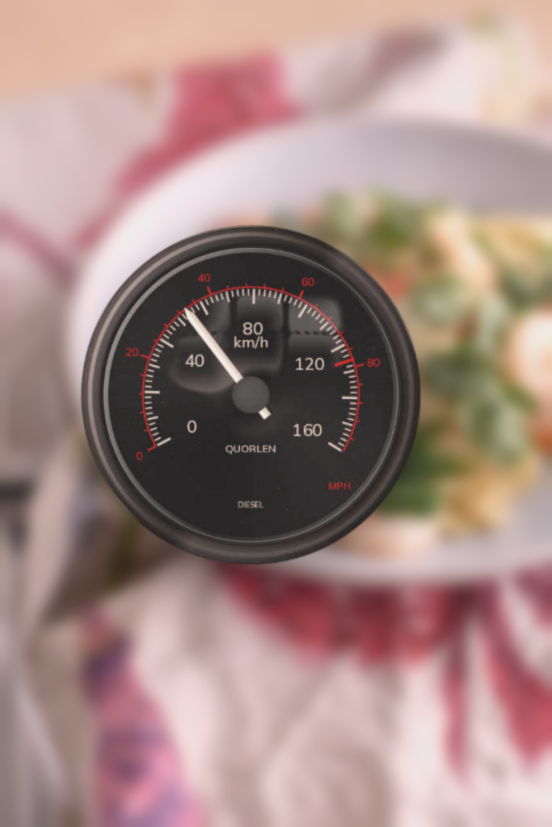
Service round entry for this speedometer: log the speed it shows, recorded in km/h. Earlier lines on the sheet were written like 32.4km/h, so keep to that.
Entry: 54km/h
